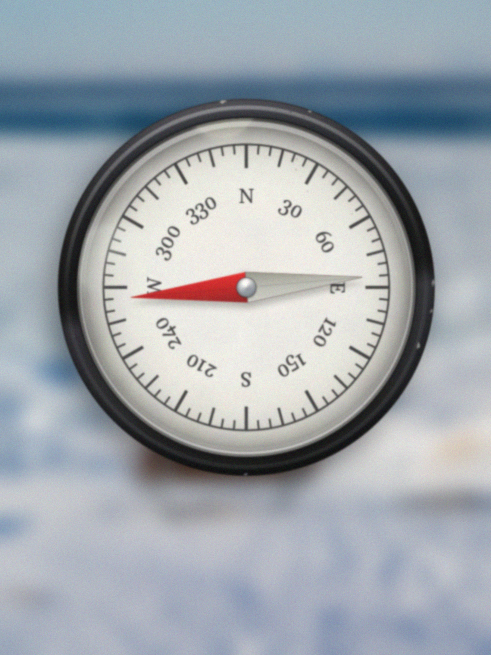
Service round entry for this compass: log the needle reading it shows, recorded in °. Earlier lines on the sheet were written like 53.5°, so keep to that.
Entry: 265°
